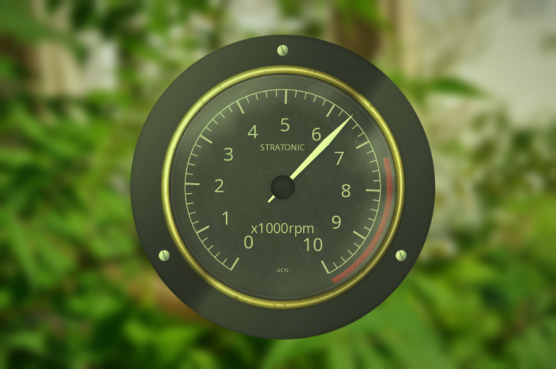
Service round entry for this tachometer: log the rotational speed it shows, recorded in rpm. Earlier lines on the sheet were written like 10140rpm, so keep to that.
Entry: 6400rpm
